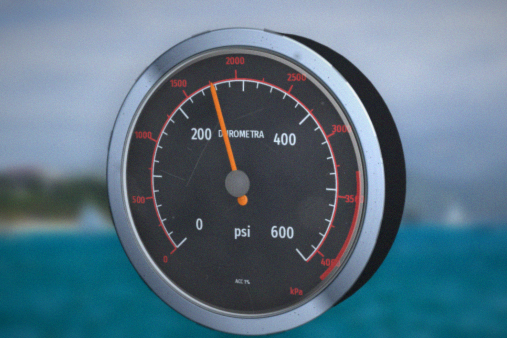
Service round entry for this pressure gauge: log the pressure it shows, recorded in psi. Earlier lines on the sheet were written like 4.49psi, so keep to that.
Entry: 260psi
